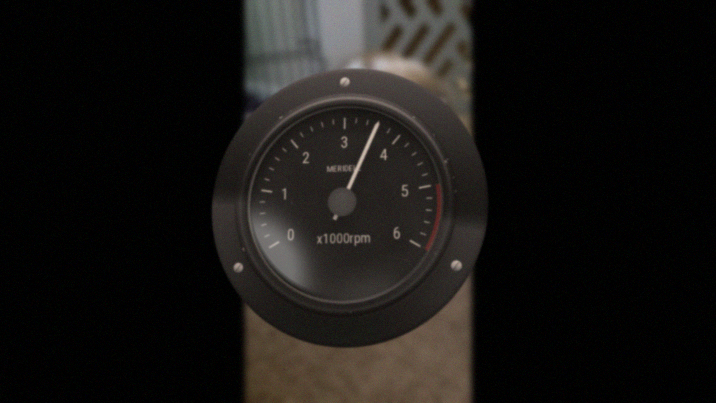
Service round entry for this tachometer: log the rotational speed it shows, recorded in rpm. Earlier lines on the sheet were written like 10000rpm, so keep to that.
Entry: 3600rpm
